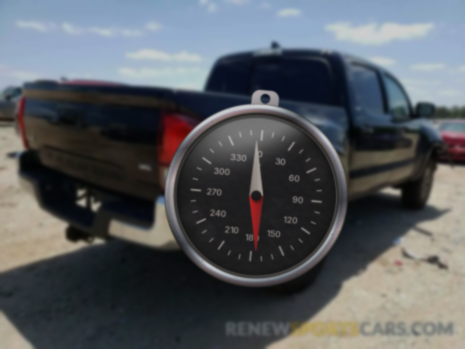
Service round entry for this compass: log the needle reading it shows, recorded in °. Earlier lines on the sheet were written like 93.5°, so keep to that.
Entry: 175°
